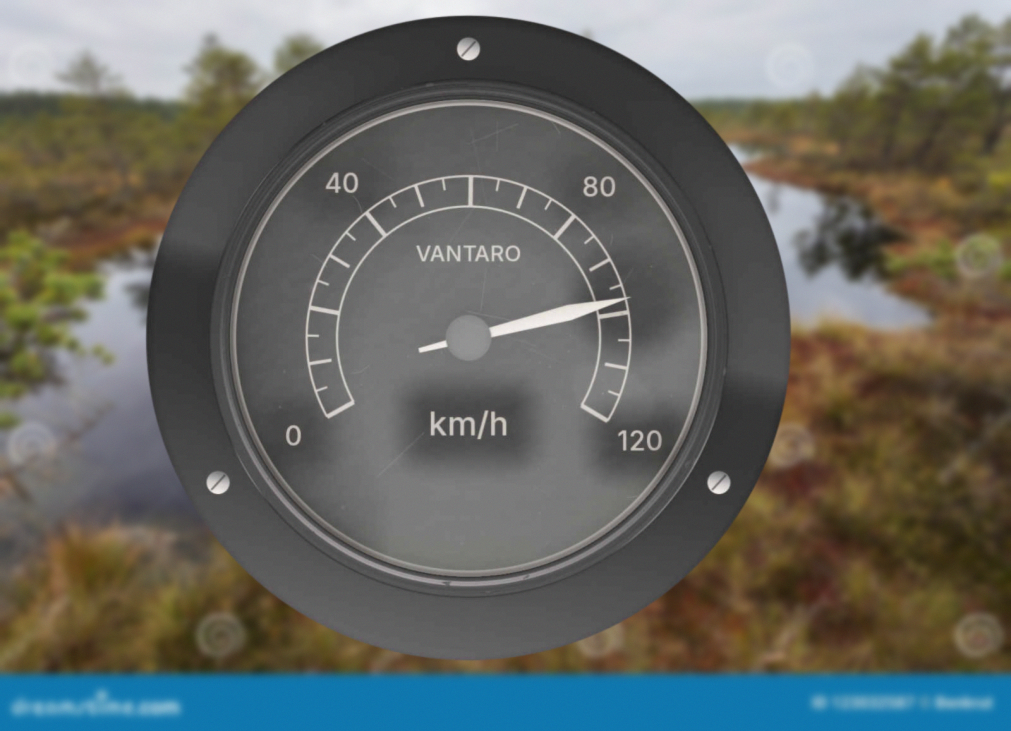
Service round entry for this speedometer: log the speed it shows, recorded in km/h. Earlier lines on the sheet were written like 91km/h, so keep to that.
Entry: 97.5km/h
